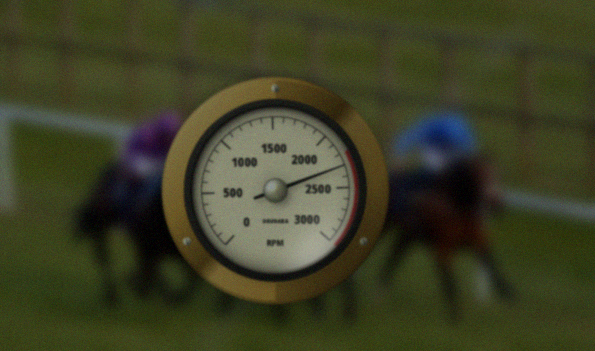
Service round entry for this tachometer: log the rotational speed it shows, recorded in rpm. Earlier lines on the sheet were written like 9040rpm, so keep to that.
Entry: 2300rpm
